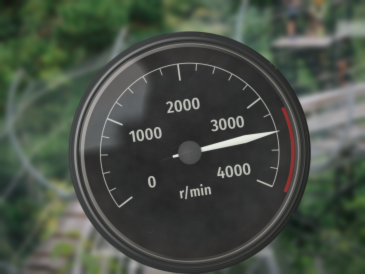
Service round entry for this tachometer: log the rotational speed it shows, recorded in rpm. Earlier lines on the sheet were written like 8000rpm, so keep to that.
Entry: 3400rpm
